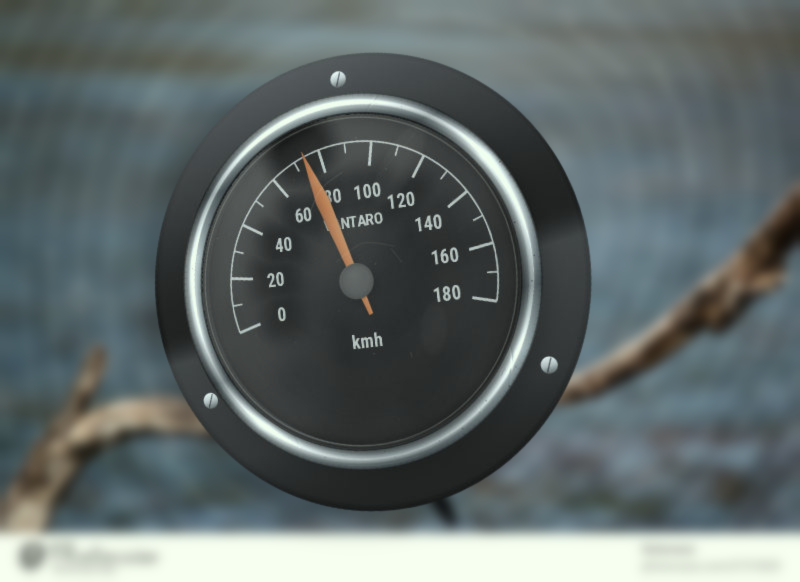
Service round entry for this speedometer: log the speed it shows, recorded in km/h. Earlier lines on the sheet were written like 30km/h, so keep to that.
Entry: 75km/h
